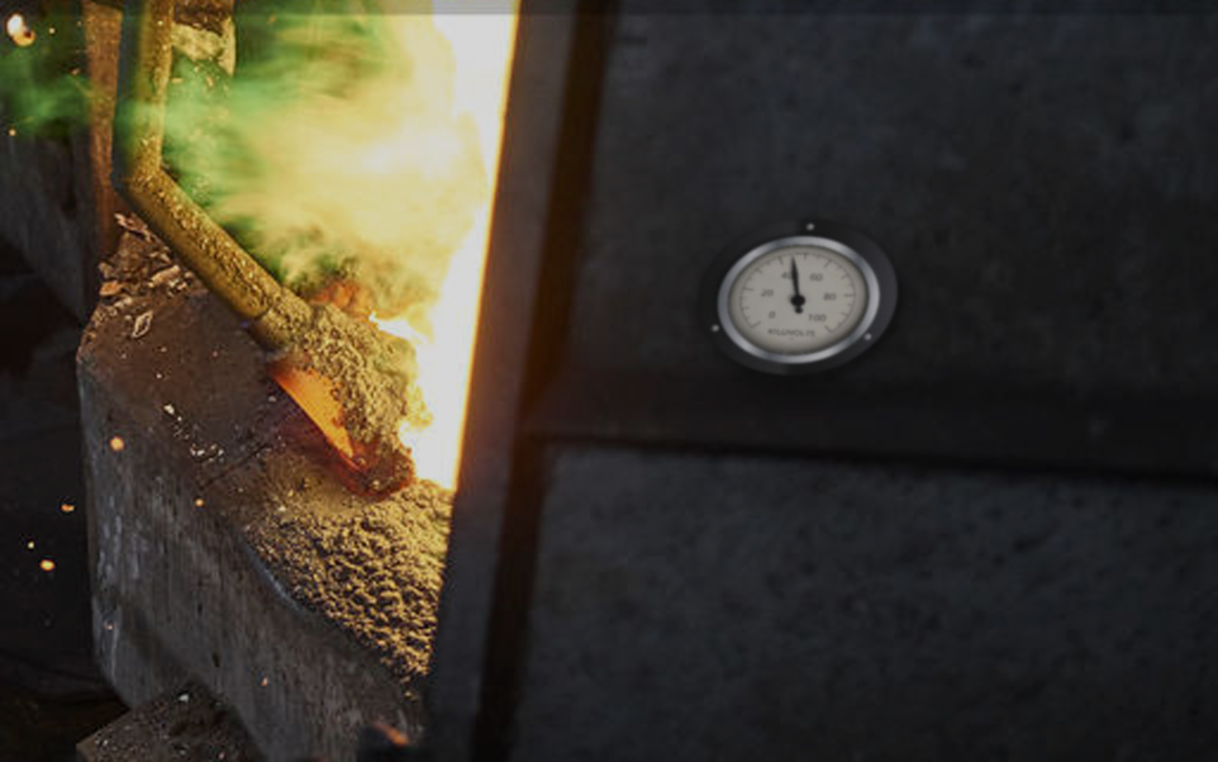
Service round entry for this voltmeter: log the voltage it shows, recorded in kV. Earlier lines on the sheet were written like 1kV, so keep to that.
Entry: 45kV
